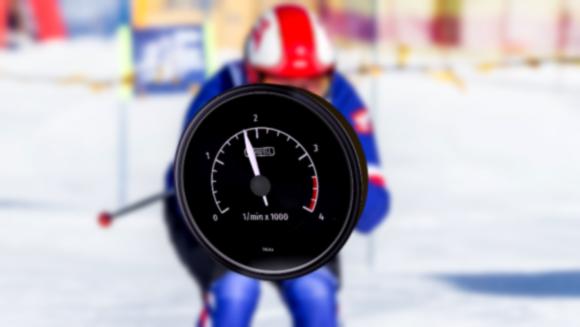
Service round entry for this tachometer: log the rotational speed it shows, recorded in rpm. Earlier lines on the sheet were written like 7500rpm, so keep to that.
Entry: 1800rpm
